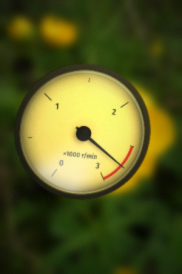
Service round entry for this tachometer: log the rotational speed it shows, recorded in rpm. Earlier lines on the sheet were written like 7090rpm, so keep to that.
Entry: 2750rpm
